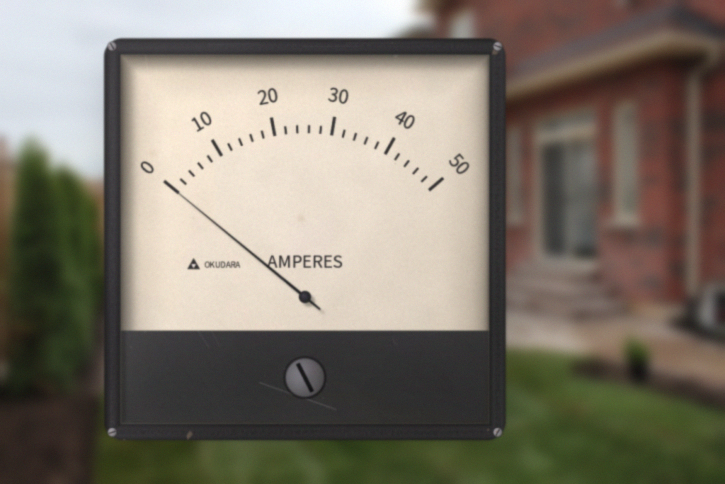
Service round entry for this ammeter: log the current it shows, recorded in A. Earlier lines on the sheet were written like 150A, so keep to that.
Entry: 0A
